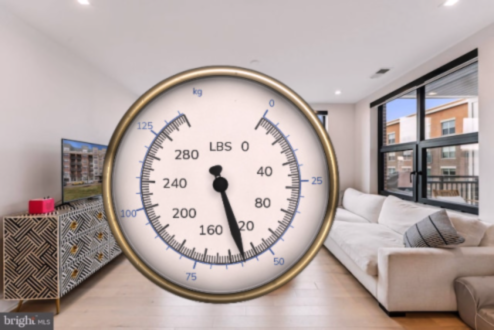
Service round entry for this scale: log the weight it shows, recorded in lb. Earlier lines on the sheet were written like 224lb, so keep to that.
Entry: 130lb
